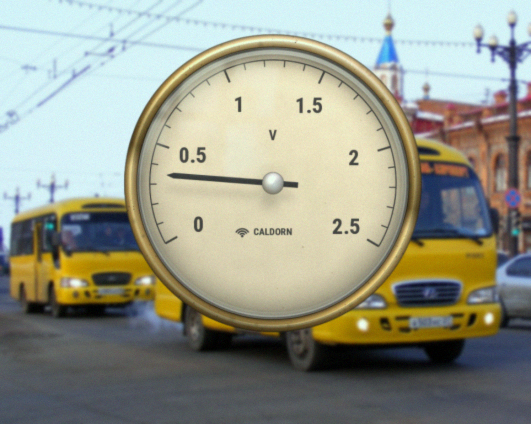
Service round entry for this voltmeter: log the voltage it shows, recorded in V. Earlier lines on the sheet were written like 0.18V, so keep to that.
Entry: 0.35V
